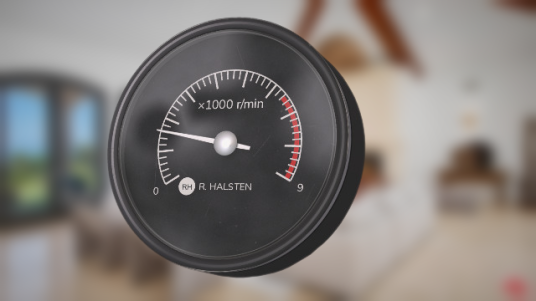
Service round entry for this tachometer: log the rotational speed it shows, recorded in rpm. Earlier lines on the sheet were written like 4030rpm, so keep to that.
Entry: 1600rpm
